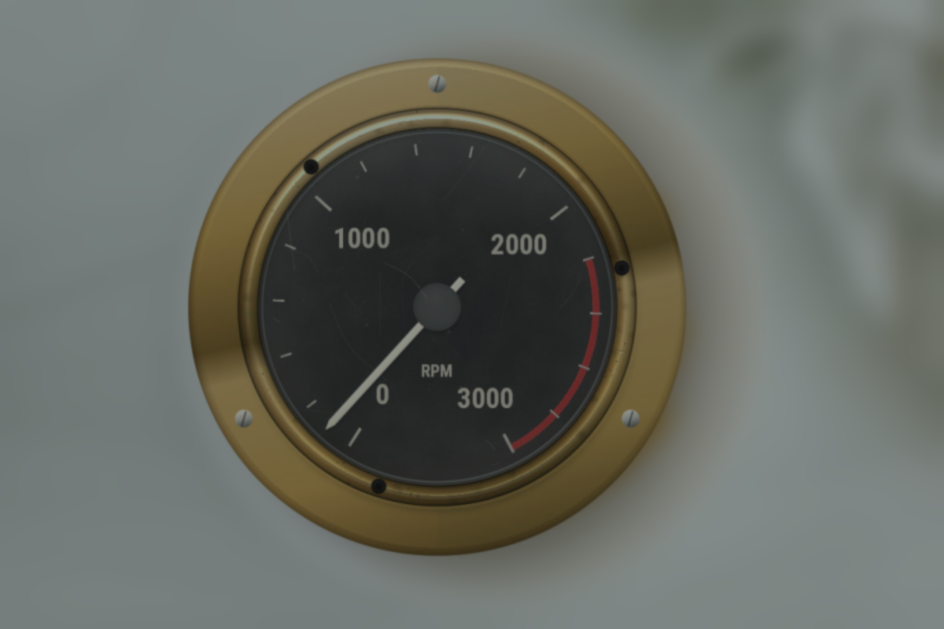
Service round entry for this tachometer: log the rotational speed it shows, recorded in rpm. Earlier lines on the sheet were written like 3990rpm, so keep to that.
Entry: 100rpm
